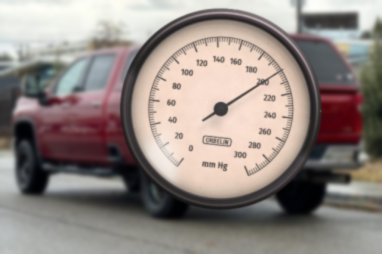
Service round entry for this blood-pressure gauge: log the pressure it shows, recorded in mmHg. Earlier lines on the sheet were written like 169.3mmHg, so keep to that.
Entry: 200mmHg
